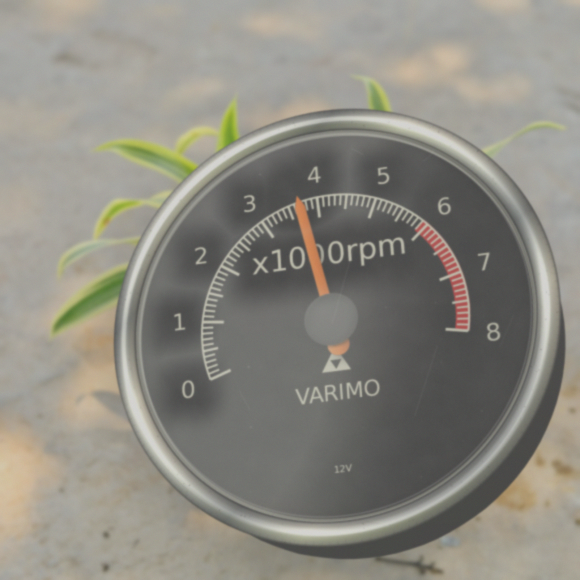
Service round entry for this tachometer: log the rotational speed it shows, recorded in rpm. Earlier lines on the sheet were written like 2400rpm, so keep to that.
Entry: 3700rpm
